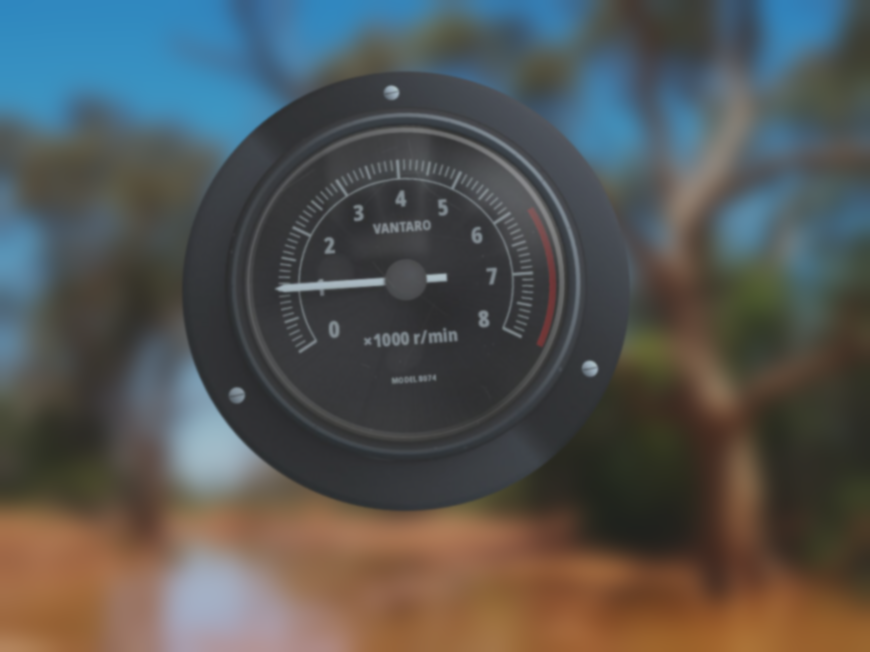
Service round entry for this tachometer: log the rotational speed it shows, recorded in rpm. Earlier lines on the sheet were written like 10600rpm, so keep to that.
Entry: 1000rpm
